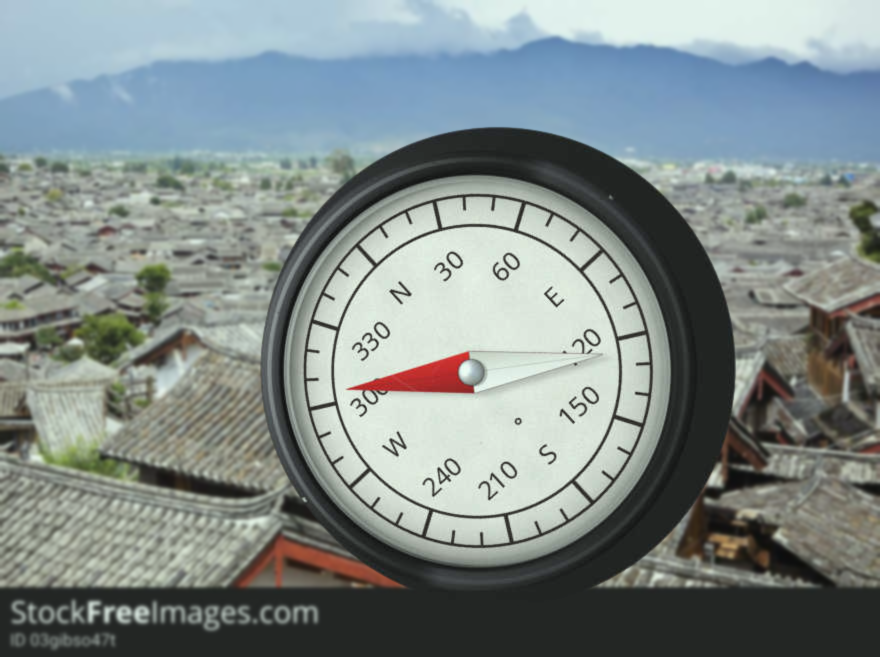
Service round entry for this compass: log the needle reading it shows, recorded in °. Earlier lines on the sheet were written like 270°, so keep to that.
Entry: 305°
